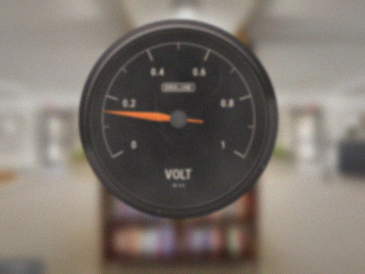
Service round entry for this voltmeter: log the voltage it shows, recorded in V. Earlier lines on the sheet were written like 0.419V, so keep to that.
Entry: 0.15V
